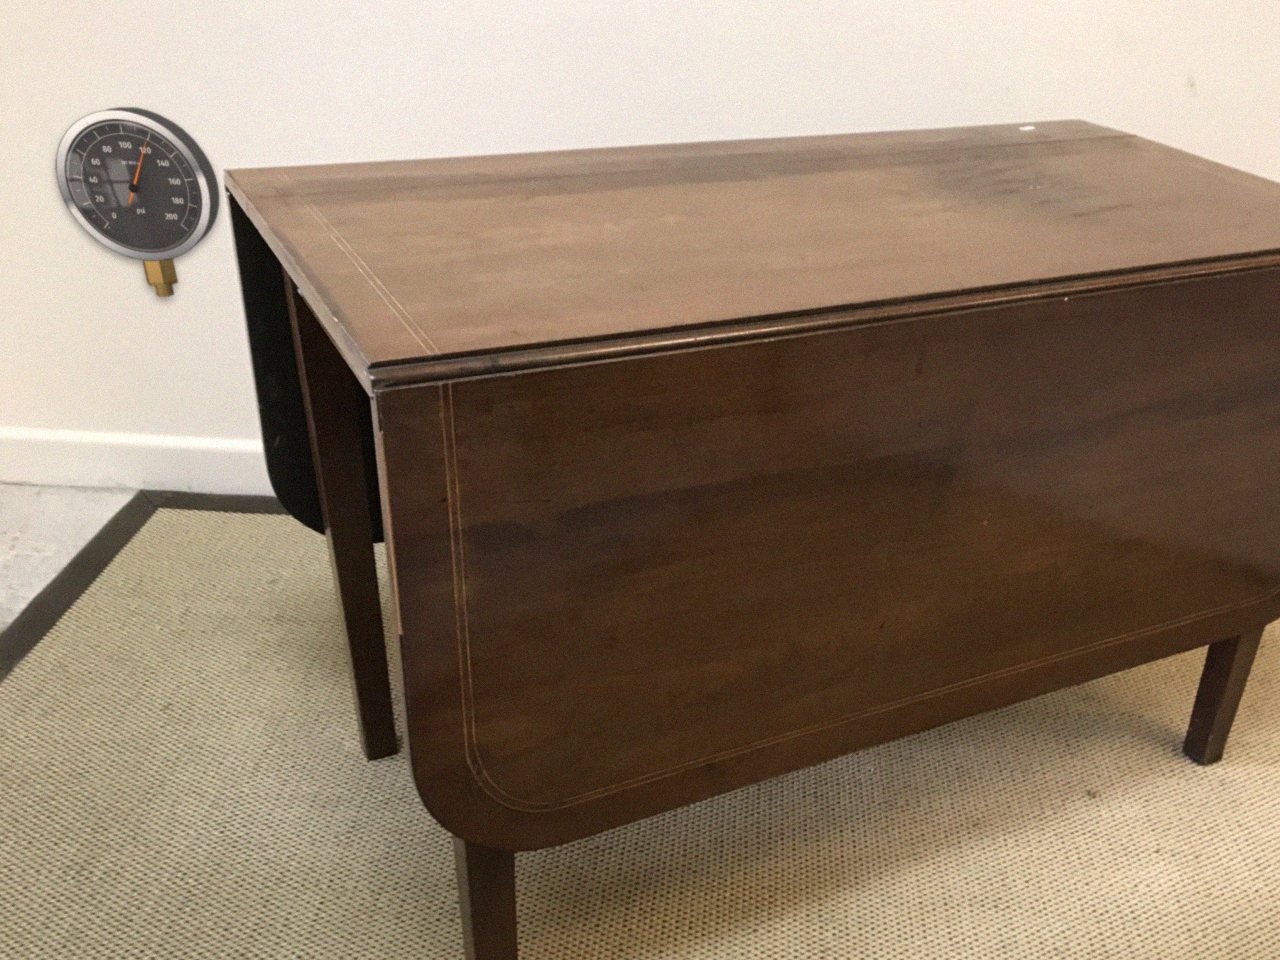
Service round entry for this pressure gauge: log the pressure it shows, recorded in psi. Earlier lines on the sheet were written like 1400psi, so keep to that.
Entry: 120psi
